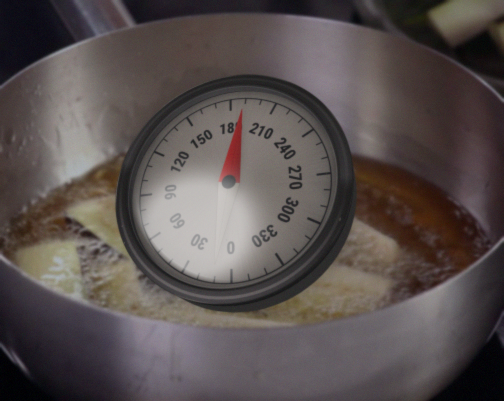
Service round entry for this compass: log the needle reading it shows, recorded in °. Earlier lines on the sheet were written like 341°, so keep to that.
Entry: 190°
